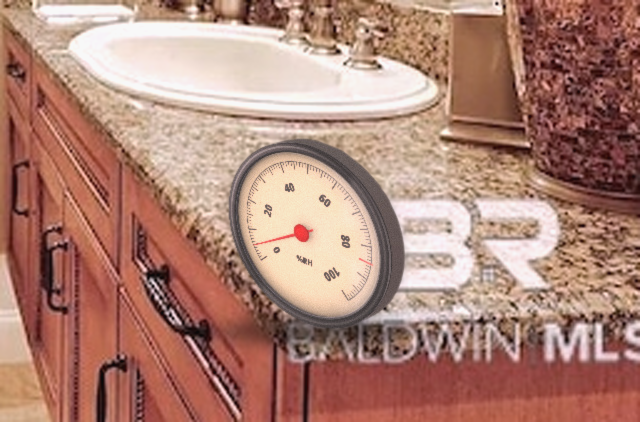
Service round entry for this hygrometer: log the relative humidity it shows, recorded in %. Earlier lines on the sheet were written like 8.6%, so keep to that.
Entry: 5%
